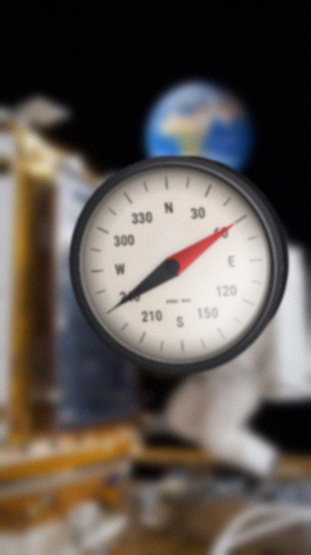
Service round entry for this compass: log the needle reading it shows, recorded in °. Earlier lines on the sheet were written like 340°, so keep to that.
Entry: 60°
